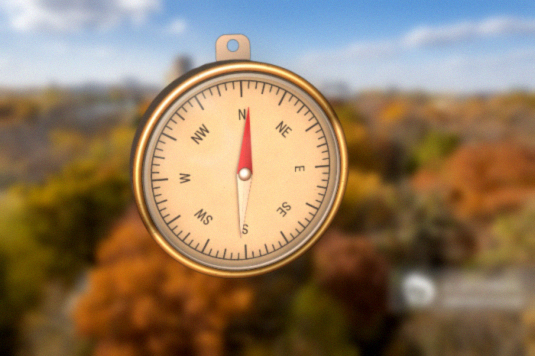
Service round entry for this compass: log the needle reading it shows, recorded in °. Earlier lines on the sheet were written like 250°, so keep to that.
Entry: 5°
